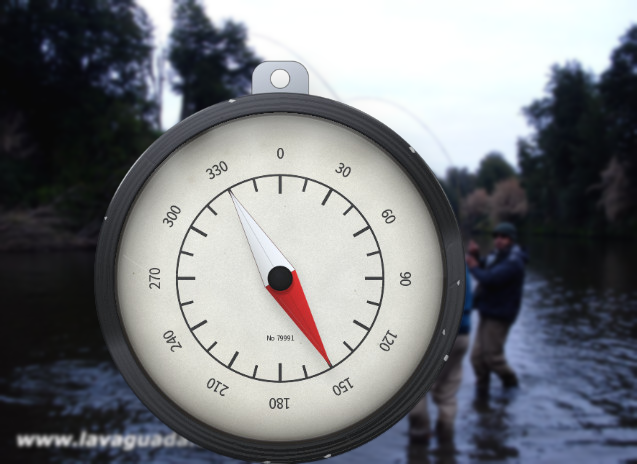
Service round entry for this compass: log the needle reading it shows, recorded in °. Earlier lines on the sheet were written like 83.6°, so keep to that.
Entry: 150°
